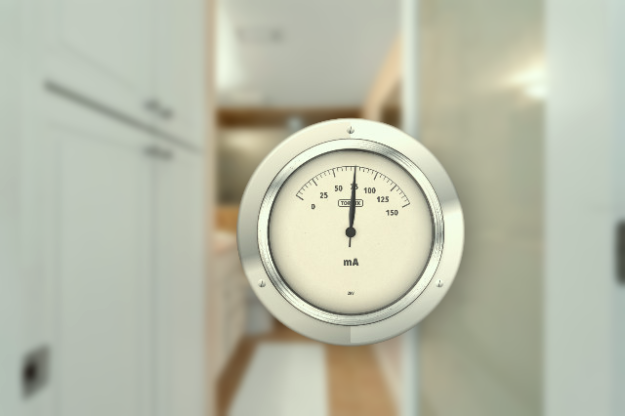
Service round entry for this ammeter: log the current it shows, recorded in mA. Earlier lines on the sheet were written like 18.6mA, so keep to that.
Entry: 75mA
